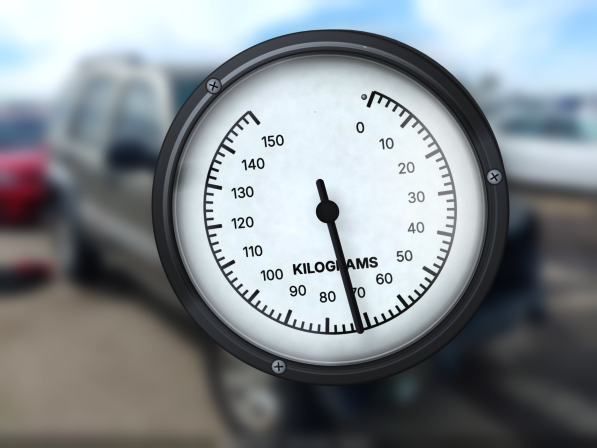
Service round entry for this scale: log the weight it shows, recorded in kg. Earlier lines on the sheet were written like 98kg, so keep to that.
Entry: 72kg
